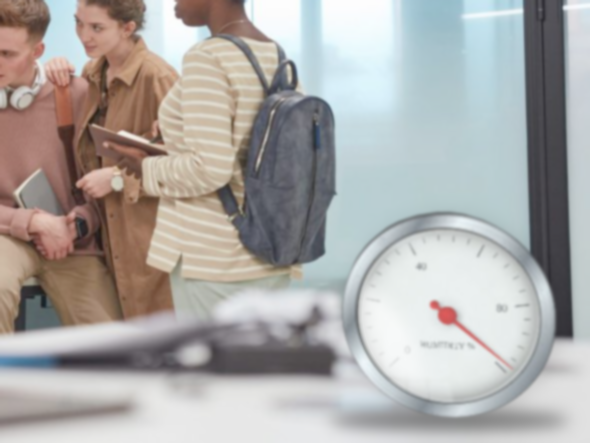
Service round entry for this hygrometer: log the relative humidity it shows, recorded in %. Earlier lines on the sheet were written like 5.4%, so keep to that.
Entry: 98%
